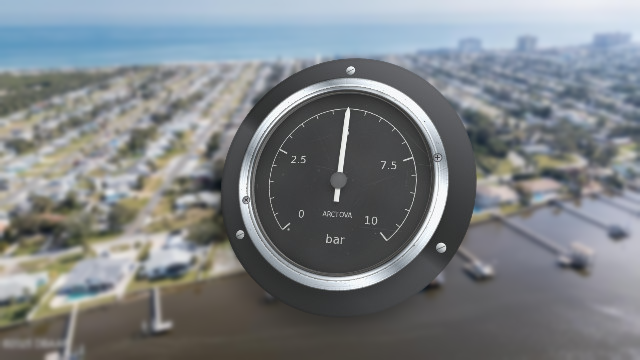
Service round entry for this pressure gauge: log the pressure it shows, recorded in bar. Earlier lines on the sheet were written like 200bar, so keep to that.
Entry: 5bar
